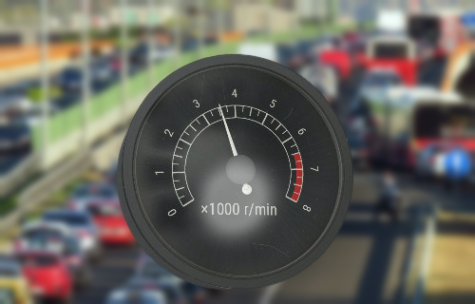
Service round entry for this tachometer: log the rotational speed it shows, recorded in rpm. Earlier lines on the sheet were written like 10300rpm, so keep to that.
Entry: 3500rpm
